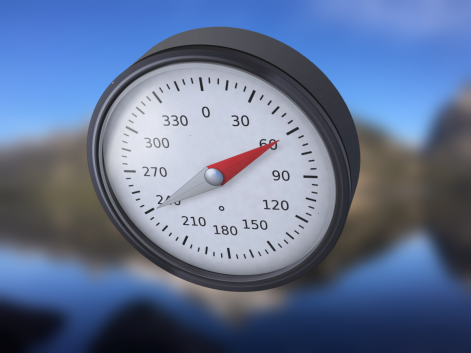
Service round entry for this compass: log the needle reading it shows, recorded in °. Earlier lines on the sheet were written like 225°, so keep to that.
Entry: 60°
